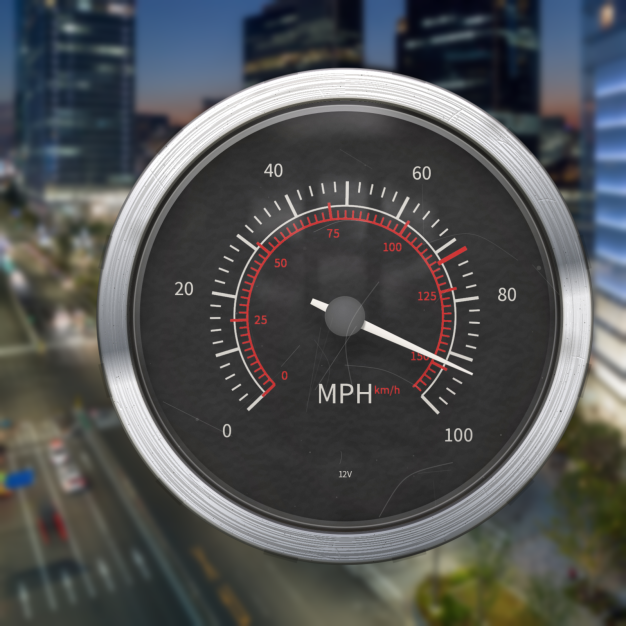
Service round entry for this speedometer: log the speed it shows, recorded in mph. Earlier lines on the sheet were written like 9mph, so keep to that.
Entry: 92mph
